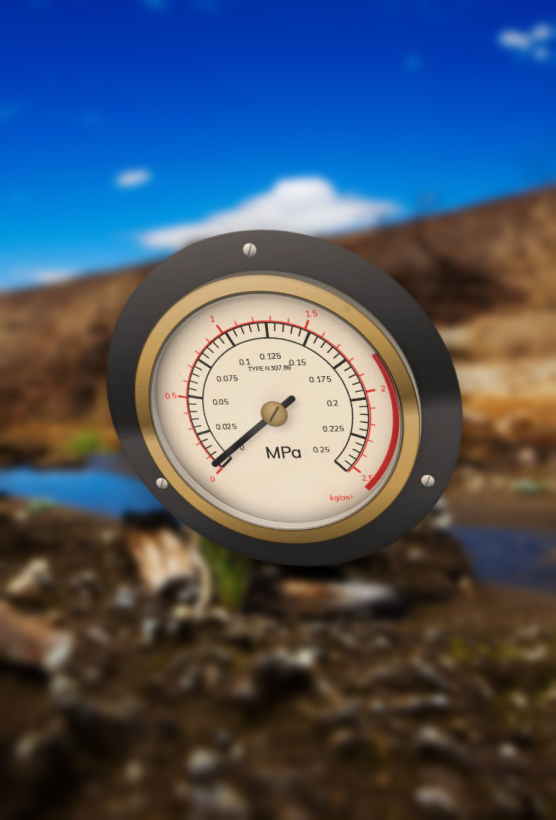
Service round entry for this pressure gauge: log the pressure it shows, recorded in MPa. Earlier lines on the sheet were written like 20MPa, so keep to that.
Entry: 0.005MPa
